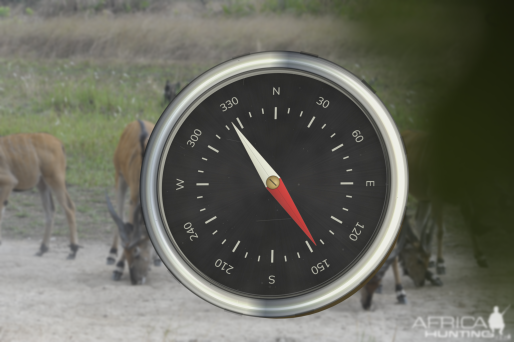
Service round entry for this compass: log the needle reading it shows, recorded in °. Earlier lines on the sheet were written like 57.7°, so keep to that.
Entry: 145°
